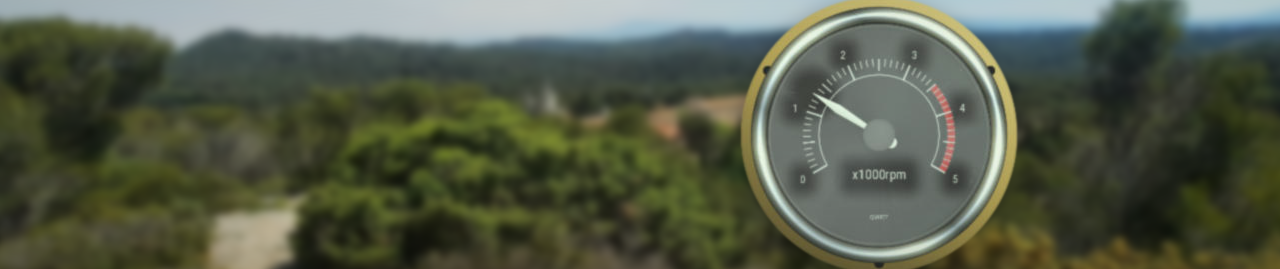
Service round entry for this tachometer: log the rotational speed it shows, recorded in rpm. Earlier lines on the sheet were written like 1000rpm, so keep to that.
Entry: 1300rpm
